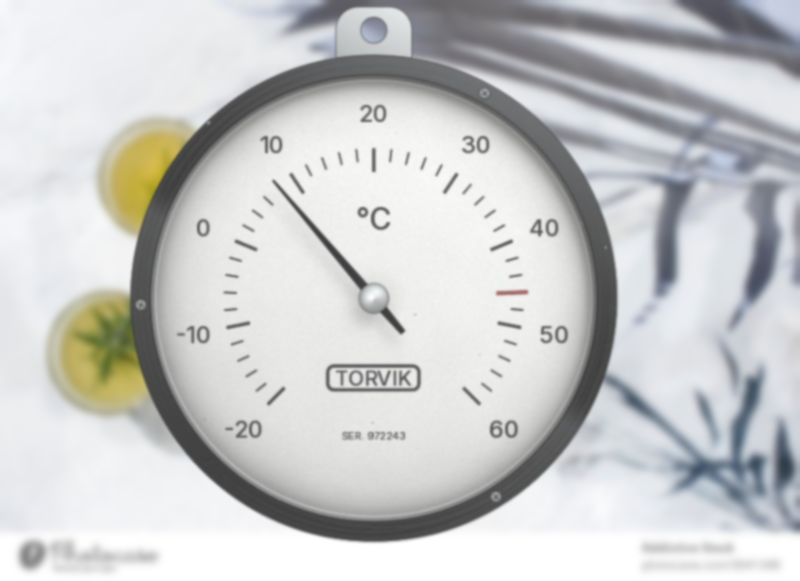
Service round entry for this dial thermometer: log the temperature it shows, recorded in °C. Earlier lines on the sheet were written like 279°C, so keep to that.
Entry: 8°C
